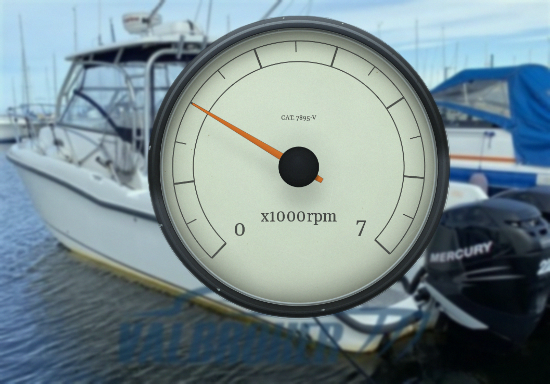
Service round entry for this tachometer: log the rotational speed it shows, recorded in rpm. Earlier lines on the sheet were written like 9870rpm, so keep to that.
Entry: 2000rpm
